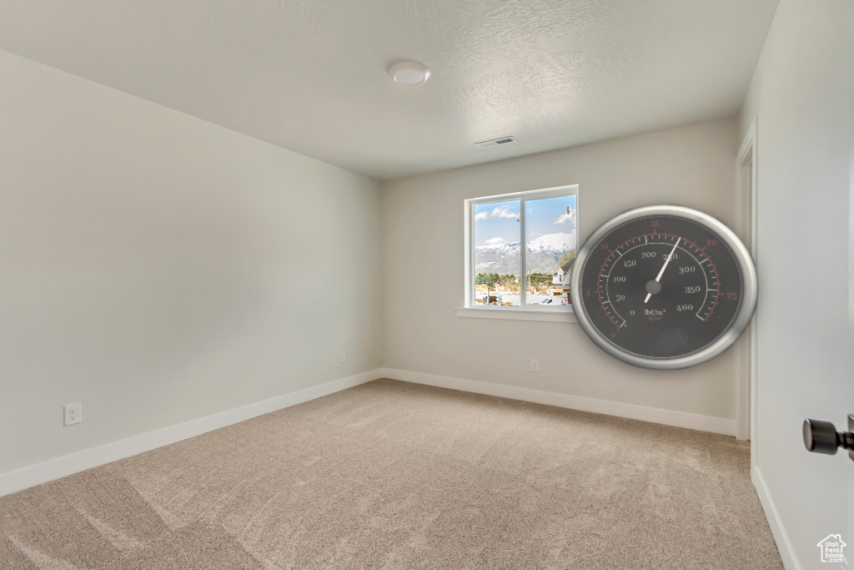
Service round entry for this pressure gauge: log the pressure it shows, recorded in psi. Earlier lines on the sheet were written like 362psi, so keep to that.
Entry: 250psi
